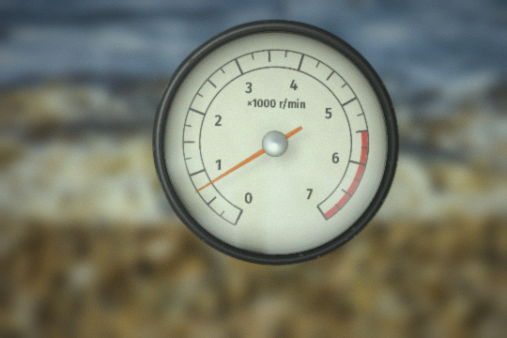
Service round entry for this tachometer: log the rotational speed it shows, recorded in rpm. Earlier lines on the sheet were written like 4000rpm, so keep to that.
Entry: 750rpm
